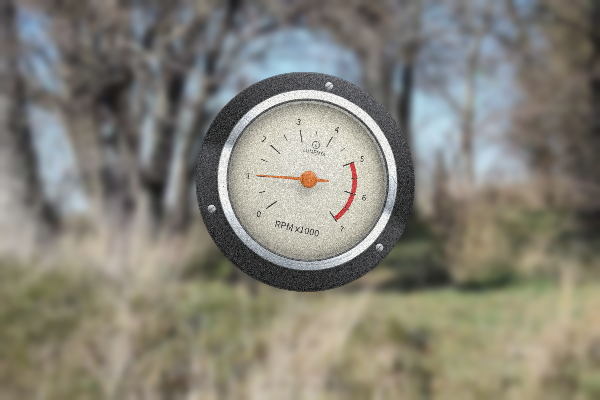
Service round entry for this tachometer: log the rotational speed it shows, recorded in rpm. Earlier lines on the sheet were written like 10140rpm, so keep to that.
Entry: 1000rpm
